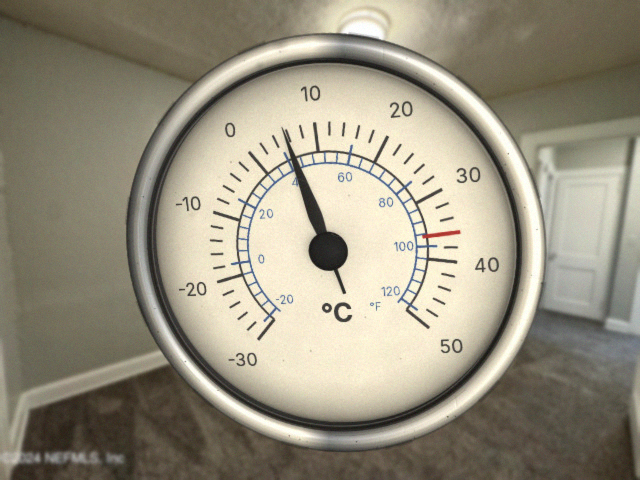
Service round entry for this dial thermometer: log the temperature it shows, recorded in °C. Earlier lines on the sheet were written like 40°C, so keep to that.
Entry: 6°C
